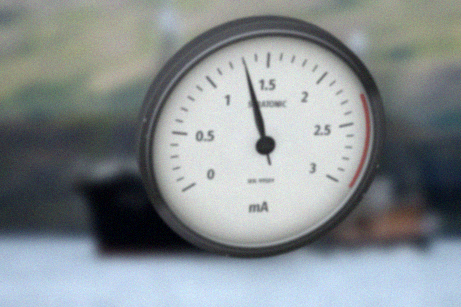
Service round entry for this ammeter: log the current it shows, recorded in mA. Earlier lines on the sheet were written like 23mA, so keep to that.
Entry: 1.3mA
